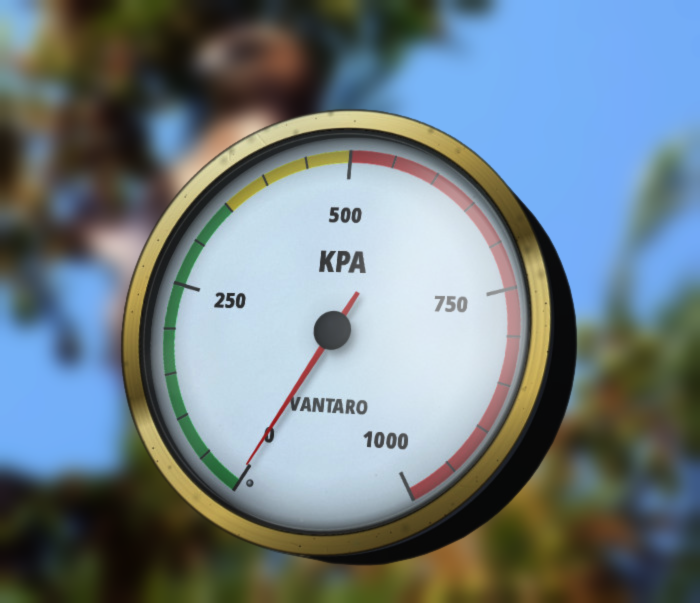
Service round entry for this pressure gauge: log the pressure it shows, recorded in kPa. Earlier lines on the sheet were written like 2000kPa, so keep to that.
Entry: 0kPa
